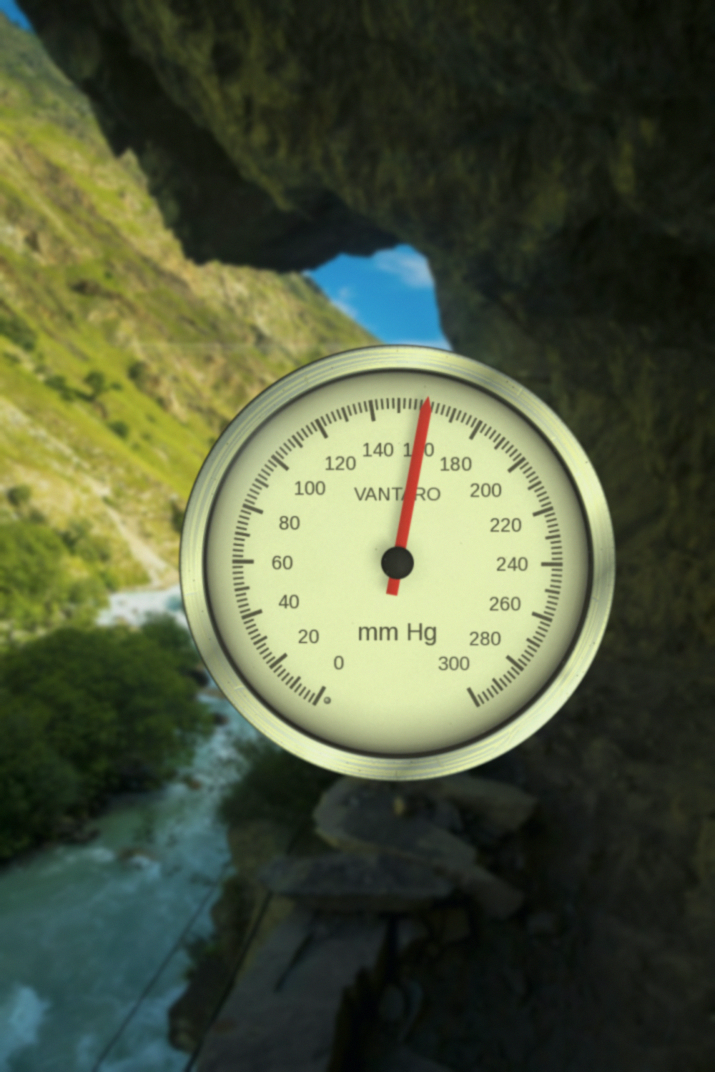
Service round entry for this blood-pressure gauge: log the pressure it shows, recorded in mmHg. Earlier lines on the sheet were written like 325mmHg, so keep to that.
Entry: 160mmHg
